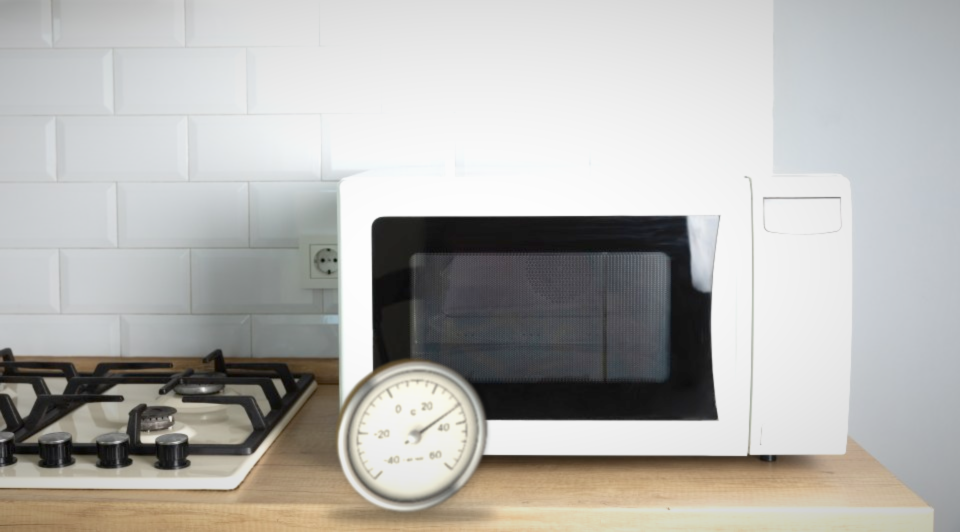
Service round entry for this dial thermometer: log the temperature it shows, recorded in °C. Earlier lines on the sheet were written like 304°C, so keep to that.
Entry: 32°C
